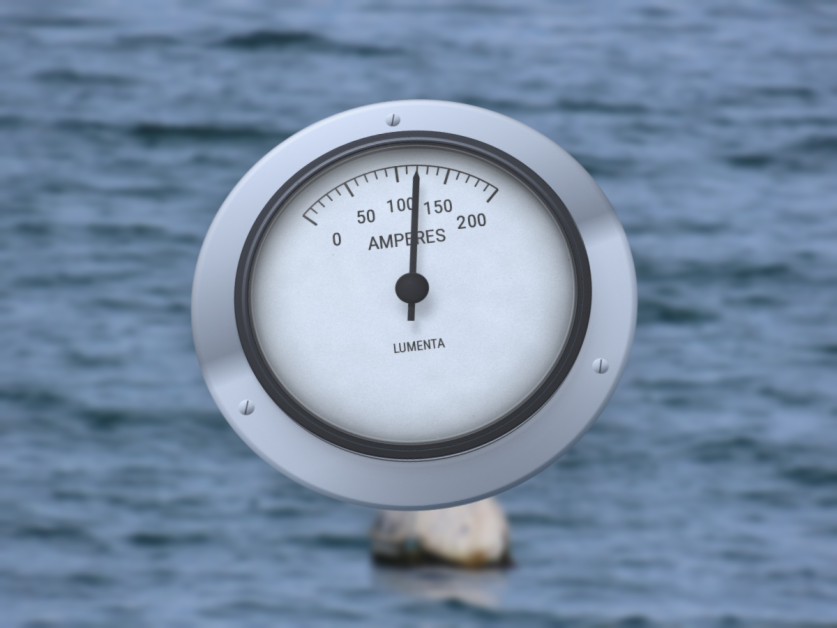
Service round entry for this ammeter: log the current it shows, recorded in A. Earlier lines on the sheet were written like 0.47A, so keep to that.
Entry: 120A
